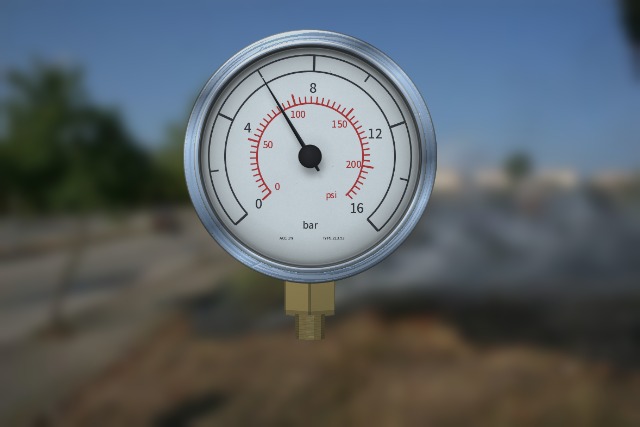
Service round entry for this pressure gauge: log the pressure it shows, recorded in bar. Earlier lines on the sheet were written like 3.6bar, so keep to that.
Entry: 6bar
